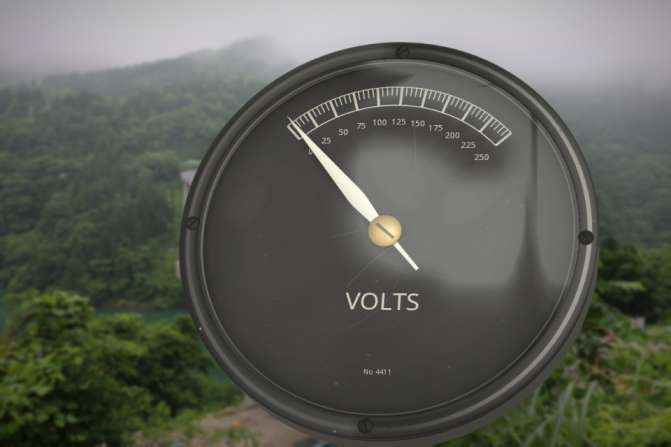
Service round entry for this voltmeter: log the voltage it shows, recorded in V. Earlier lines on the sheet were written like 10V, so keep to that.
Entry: 5V
